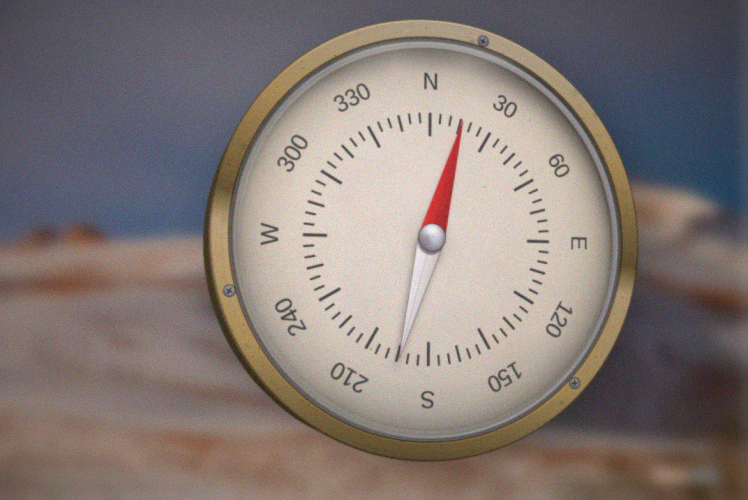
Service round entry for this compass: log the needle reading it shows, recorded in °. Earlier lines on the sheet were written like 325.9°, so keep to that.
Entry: 15°
